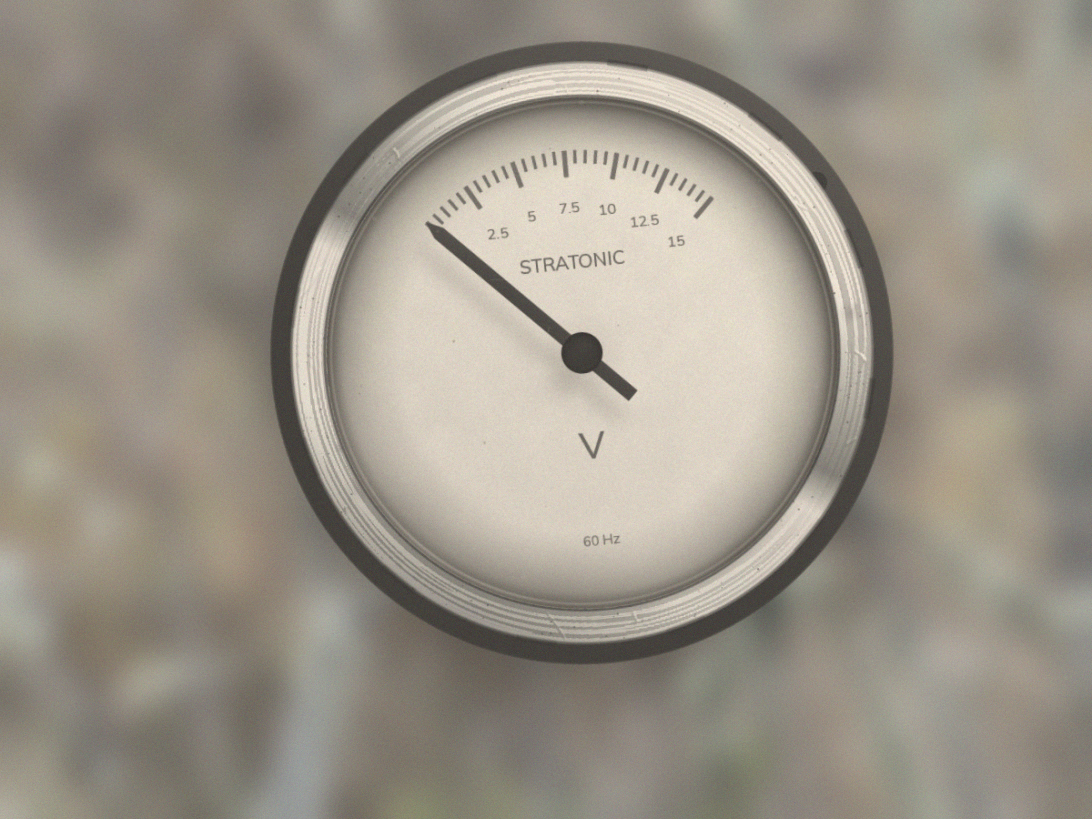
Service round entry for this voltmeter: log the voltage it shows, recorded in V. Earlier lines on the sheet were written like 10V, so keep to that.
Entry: 0V
